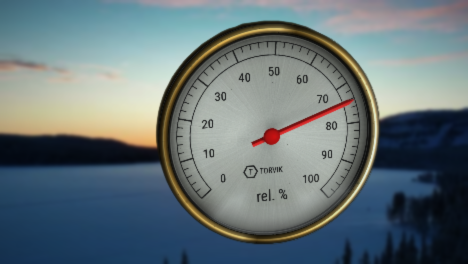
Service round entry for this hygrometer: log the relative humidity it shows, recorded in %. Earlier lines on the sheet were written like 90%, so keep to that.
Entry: 74%
